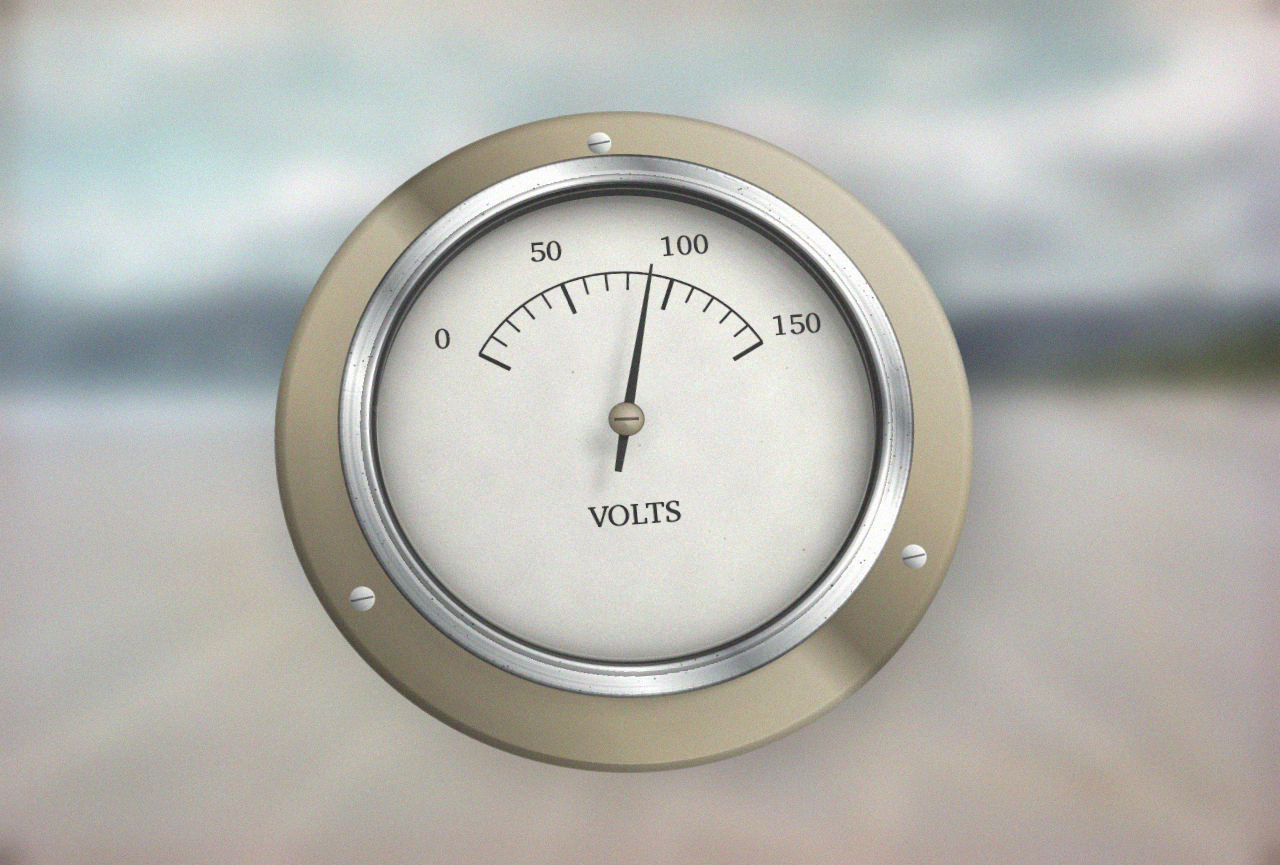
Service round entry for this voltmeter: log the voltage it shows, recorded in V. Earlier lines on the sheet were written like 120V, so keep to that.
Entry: 90V
